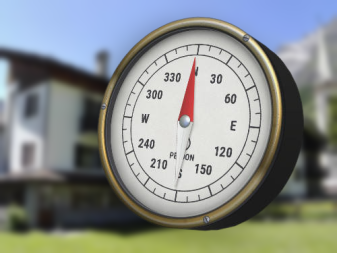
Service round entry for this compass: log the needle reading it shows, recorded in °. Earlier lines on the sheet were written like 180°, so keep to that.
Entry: 0°
